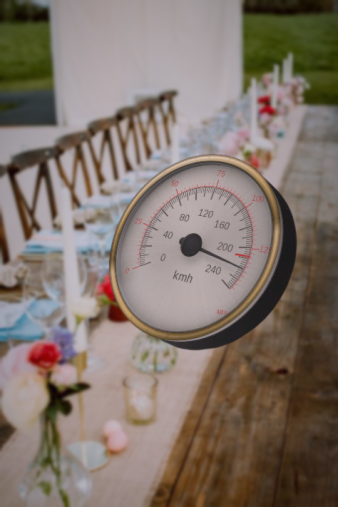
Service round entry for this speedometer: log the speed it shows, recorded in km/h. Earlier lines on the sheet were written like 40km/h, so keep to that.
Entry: 220km/h
